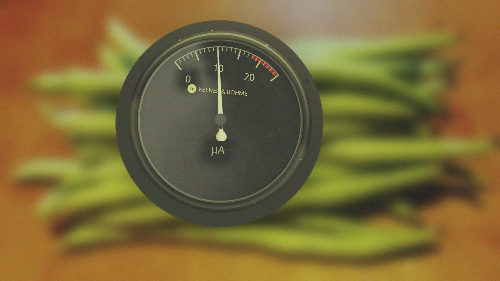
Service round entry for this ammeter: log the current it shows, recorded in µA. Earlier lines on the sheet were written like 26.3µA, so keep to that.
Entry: 10µA
